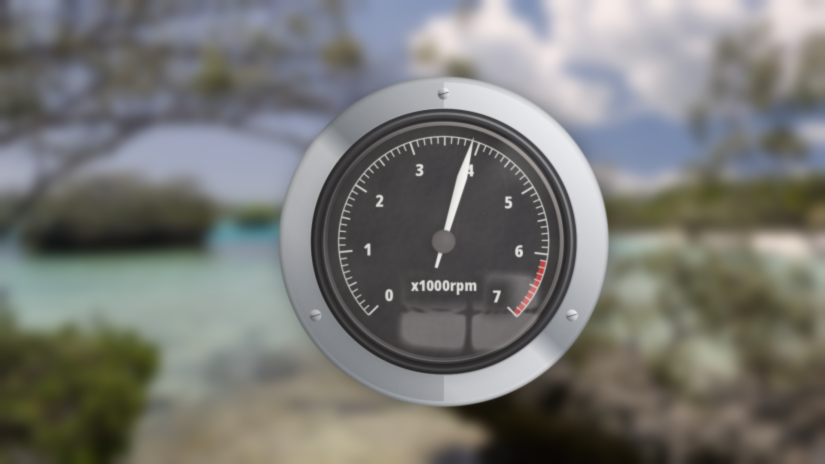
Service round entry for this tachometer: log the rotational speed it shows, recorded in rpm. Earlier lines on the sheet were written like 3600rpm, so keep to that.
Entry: 3900rpm
